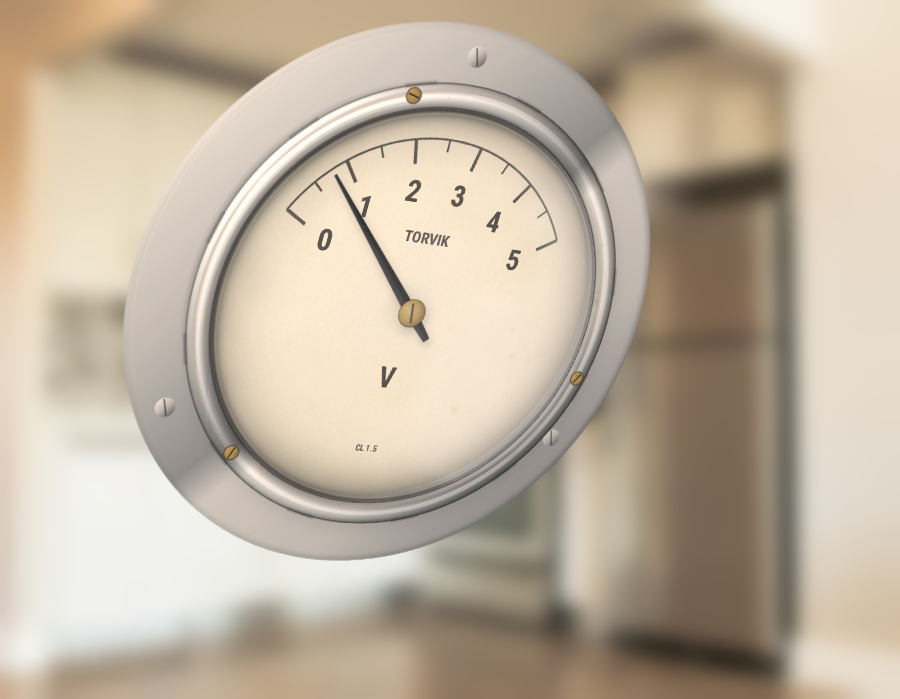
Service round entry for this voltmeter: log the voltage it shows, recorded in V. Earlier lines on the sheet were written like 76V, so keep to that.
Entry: 0.75V
